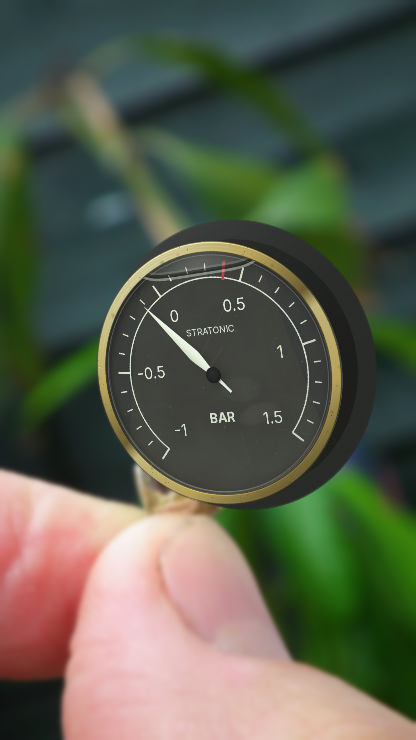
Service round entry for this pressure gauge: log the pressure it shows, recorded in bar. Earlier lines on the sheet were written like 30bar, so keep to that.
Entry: -0.1bar
